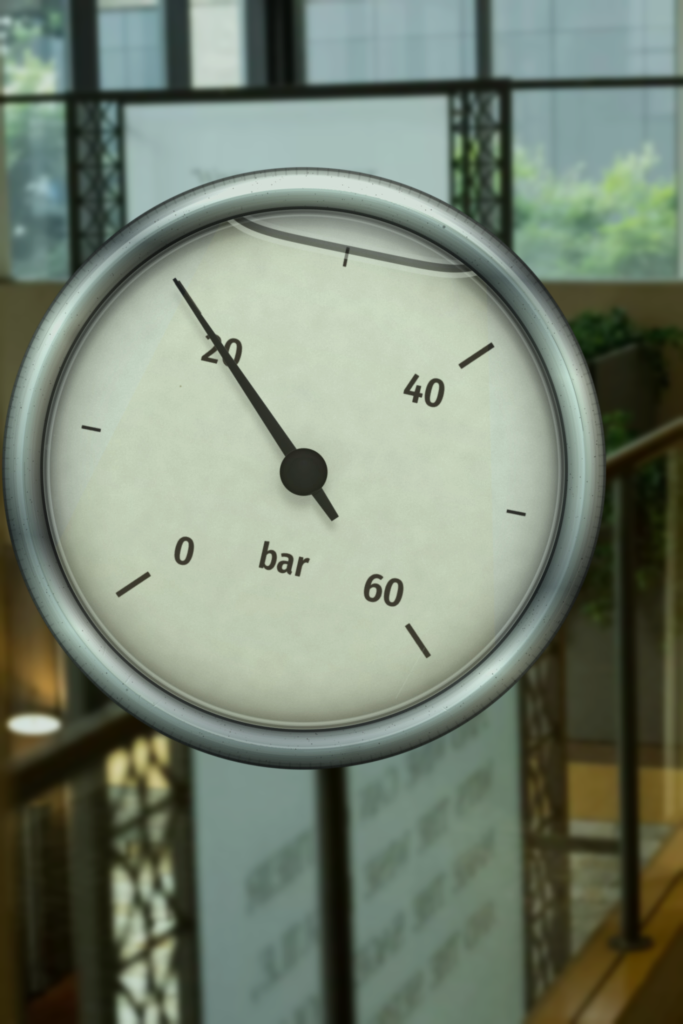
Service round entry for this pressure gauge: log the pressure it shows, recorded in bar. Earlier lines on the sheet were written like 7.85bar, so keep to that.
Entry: 20bar
